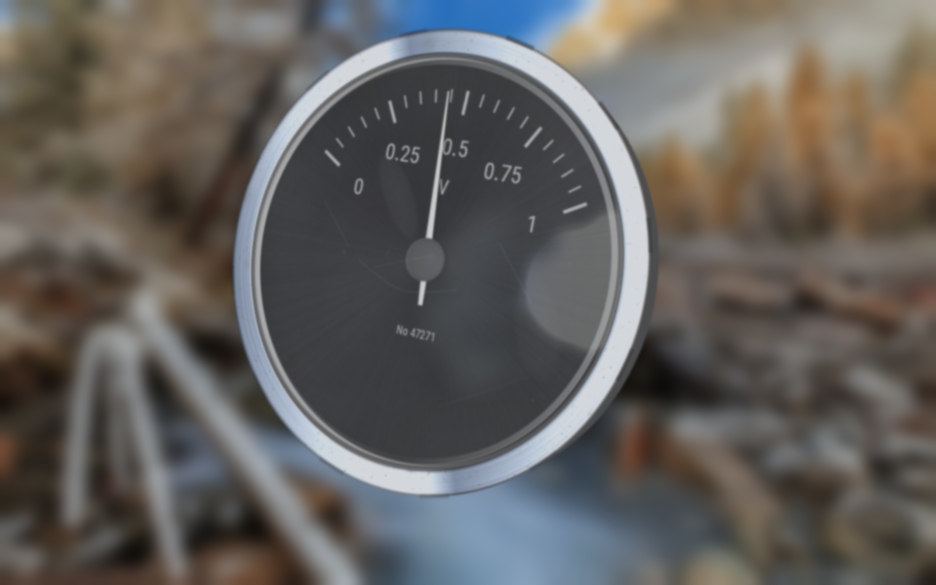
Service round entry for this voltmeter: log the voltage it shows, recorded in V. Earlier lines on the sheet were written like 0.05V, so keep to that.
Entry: 0.45V
